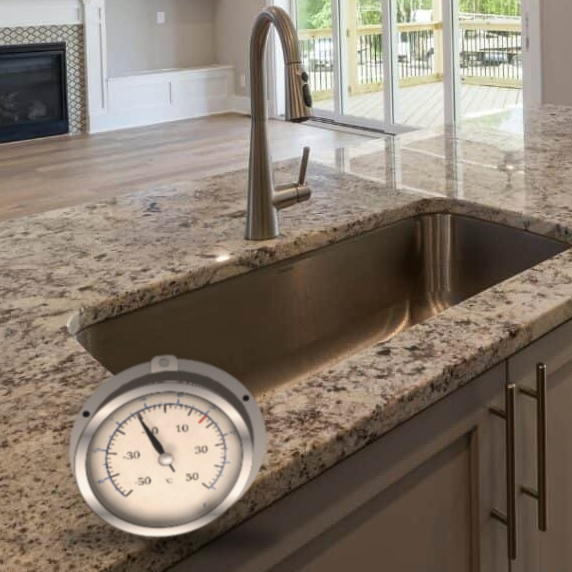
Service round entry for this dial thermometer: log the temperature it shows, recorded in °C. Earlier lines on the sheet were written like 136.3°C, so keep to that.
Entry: -10°C
